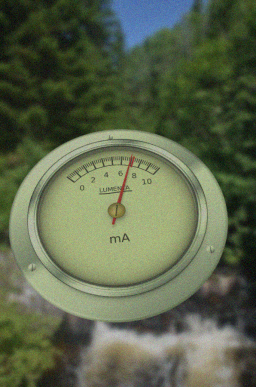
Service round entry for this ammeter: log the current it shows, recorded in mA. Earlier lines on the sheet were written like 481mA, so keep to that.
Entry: 7mA
